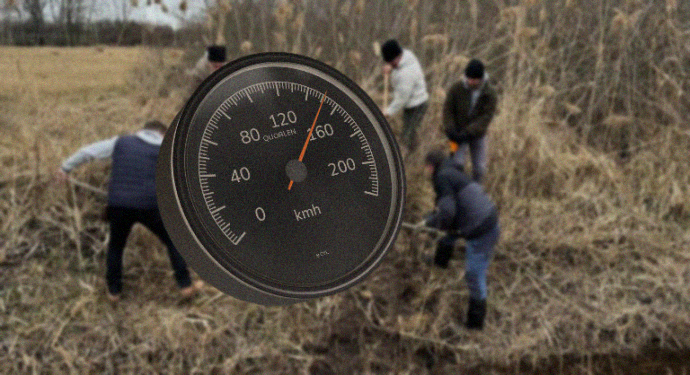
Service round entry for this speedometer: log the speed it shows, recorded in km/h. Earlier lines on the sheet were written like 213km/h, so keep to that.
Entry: 150km/h
